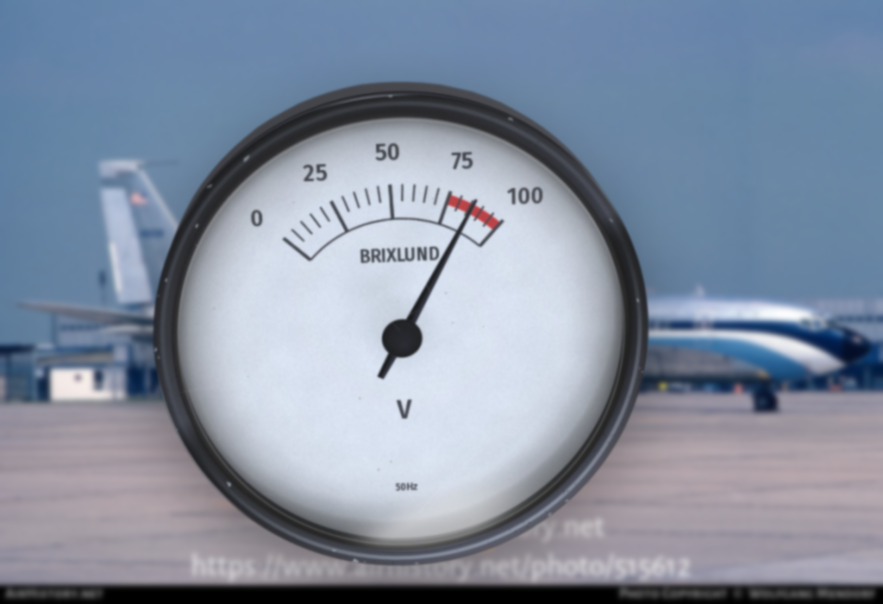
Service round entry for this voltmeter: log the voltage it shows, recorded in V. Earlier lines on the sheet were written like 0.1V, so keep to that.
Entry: 85V
